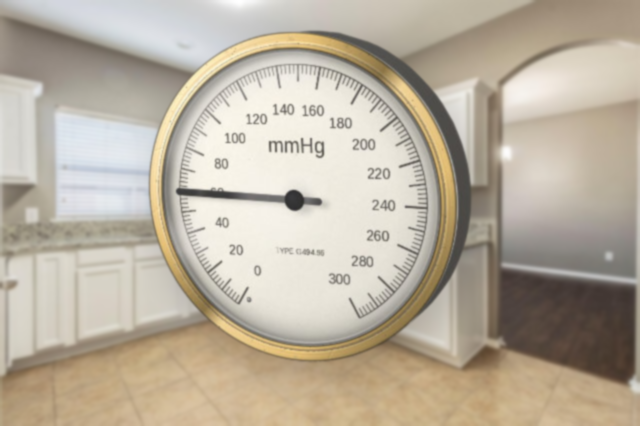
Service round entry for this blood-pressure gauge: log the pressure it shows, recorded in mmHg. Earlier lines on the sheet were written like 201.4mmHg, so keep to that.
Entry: 60mmHg
